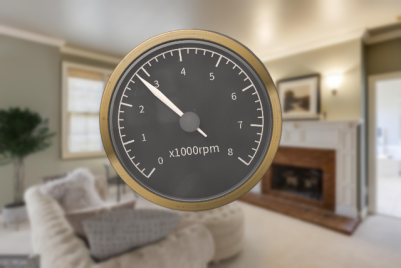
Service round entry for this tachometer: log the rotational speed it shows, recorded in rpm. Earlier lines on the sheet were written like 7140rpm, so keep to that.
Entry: 2800rpm
